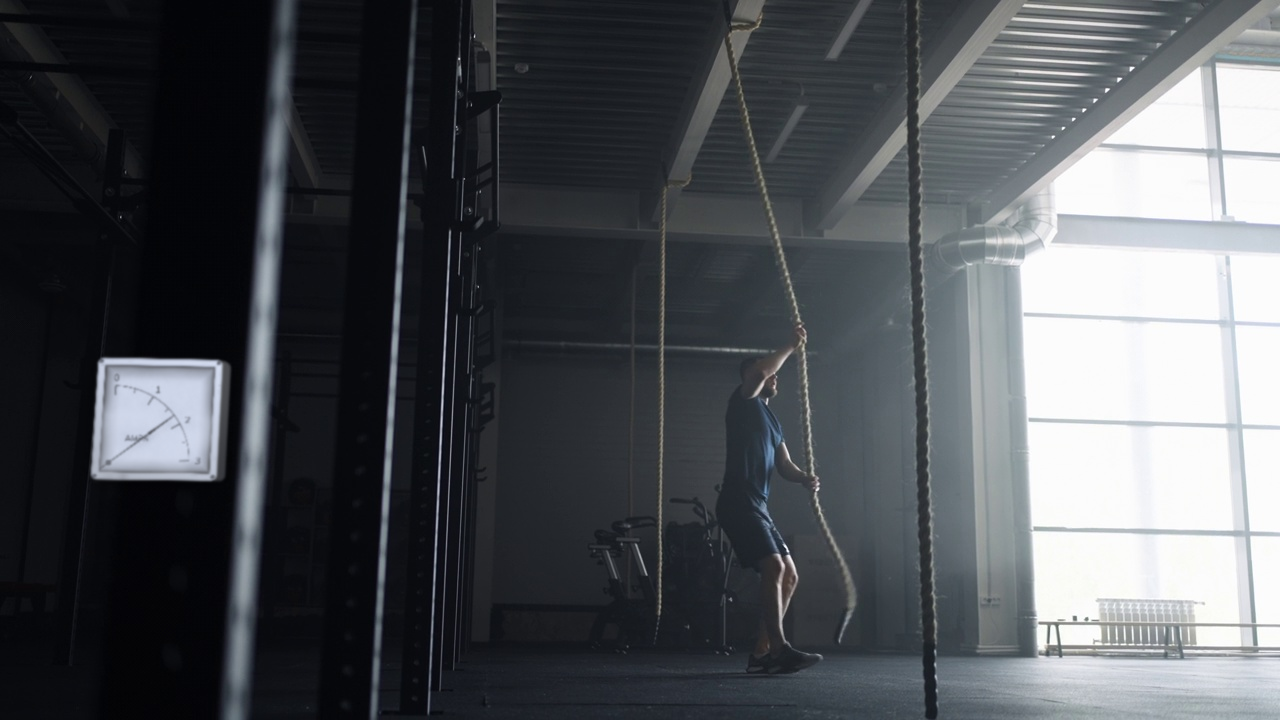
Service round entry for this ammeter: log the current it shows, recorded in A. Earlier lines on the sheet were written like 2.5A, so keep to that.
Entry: 1.75A
